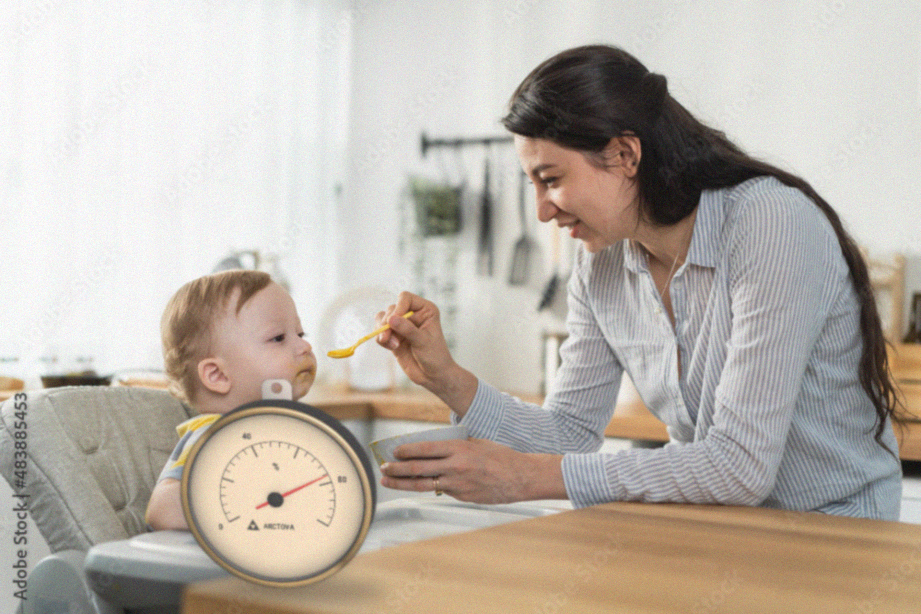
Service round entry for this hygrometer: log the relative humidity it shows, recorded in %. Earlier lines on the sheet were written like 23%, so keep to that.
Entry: 76%
